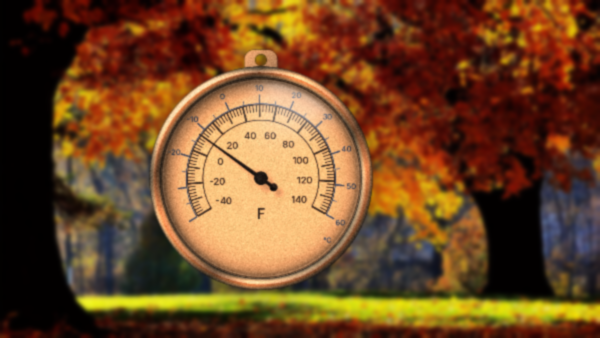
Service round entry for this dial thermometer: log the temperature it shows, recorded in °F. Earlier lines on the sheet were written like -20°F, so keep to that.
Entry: 10°F
